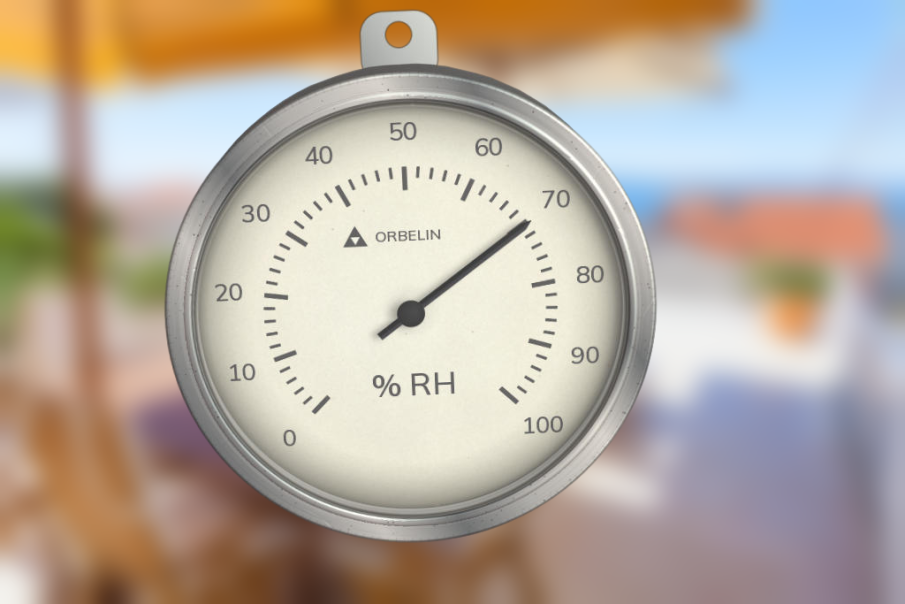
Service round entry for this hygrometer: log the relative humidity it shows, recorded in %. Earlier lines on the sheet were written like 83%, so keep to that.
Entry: 70%
